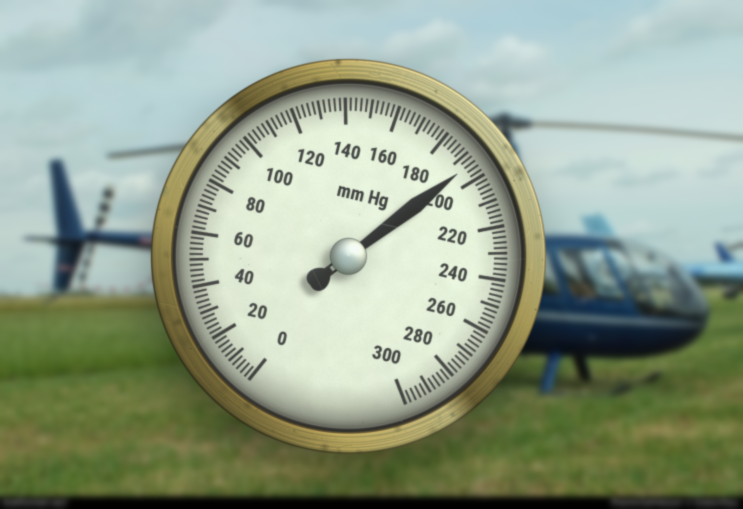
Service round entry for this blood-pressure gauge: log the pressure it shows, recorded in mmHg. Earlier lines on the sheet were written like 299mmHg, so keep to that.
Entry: 194mmHg
